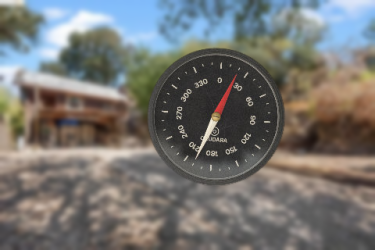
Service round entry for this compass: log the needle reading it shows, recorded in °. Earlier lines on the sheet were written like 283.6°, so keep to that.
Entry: 20°
